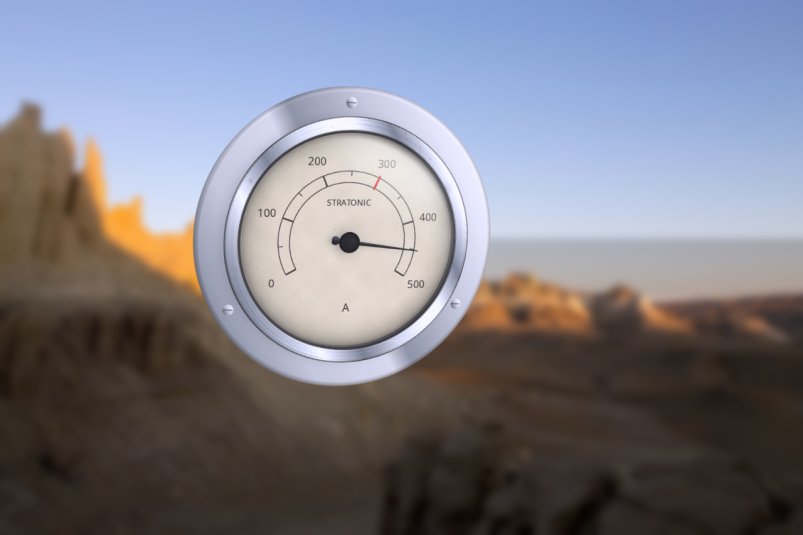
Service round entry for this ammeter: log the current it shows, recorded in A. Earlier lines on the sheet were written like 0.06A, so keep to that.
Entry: 450A
